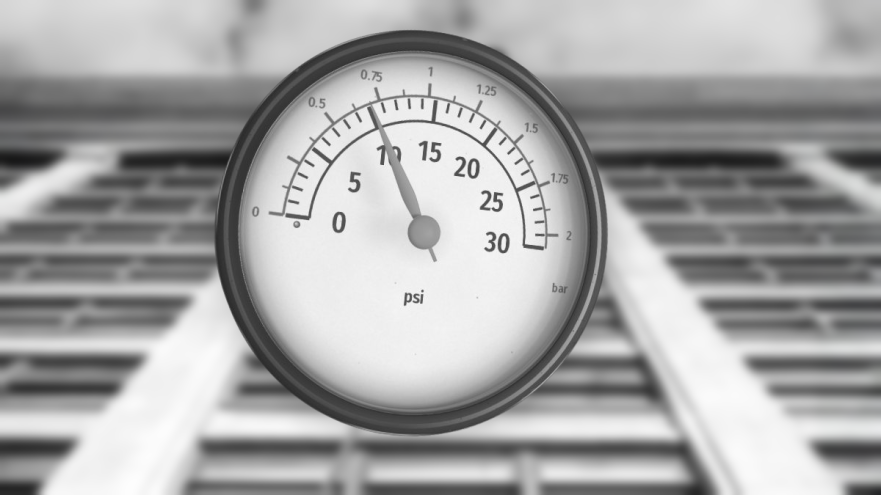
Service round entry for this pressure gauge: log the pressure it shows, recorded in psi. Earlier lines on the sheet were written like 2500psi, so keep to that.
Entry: 10psi
